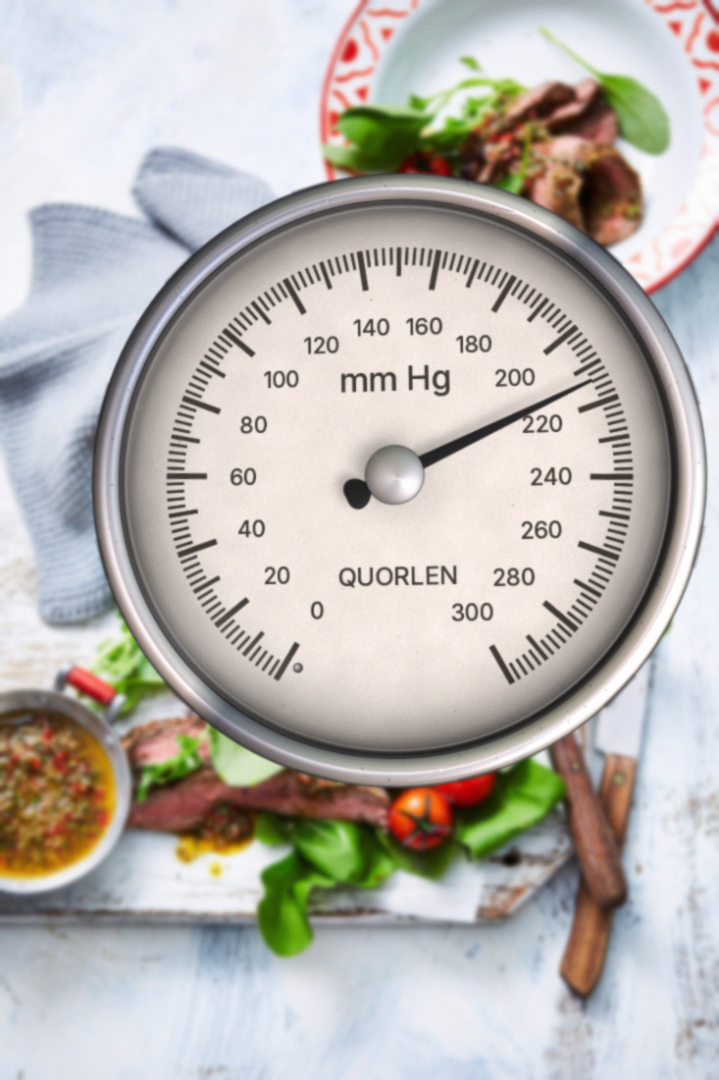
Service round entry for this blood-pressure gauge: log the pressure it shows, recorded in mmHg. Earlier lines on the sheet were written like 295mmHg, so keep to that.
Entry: 214mmHg
